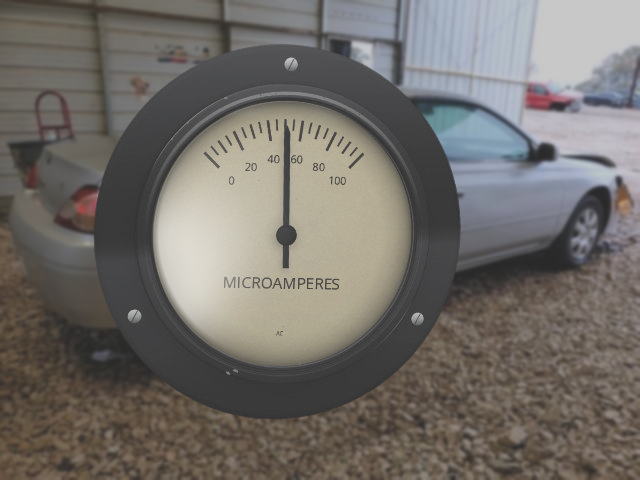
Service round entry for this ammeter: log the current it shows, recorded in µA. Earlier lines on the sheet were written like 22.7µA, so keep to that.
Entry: 50µA
